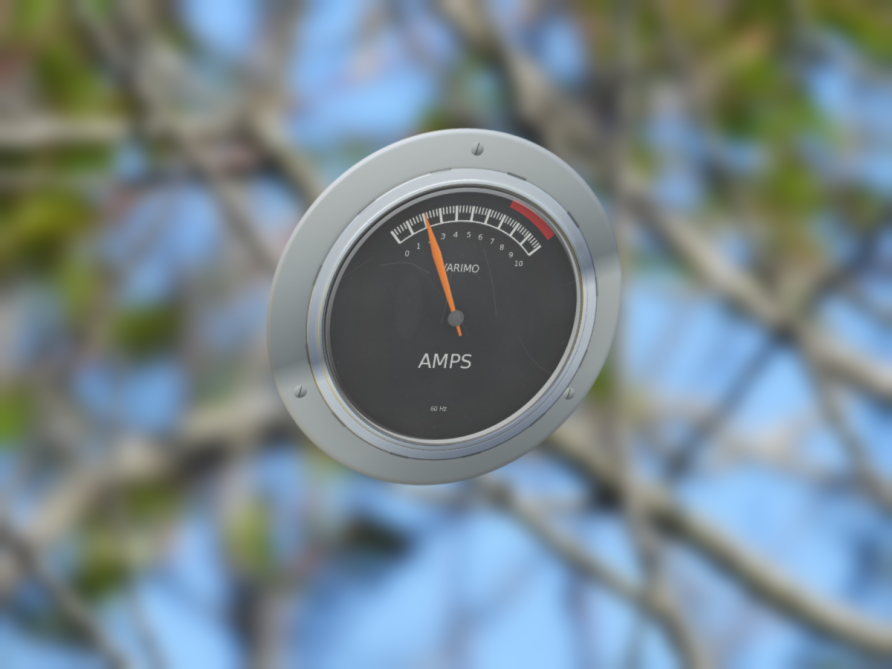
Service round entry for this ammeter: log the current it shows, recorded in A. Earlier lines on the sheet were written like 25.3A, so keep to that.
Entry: 2A
